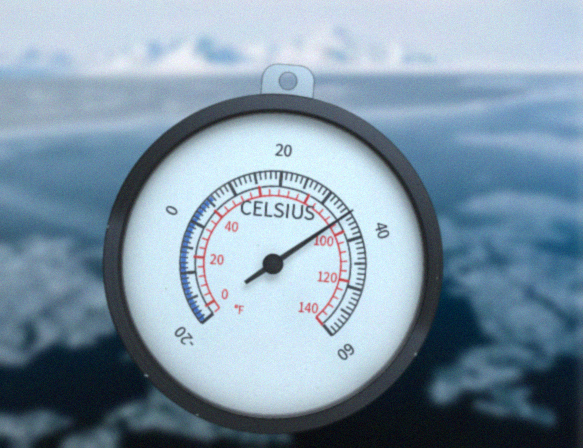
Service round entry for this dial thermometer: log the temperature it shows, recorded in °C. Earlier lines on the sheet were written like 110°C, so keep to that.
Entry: 35°C
